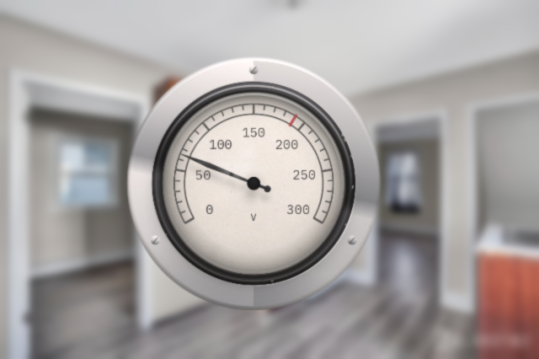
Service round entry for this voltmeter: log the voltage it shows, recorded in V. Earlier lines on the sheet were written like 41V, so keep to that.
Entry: 65V
